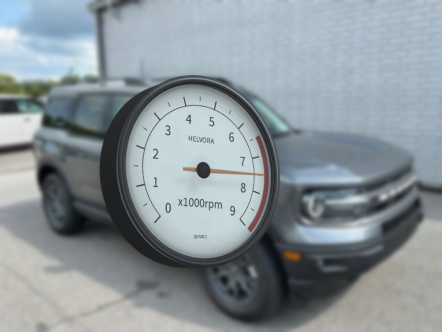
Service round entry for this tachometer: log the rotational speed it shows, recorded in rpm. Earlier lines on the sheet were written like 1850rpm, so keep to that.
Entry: 7500rpm
